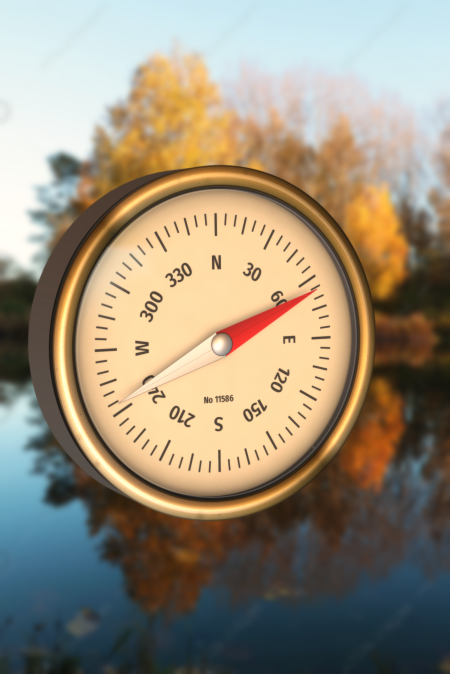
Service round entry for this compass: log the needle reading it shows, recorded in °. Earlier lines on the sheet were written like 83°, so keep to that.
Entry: 65°
